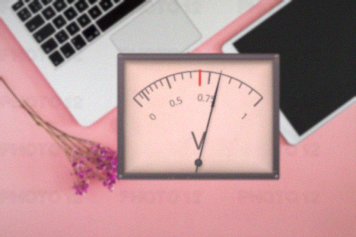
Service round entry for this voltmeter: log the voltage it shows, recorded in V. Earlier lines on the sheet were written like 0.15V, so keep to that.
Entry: 0.8V
